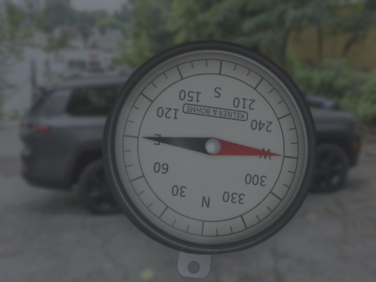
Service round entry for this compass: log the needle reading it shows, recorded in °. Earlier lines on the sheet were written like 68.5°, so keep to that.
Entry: 270°
